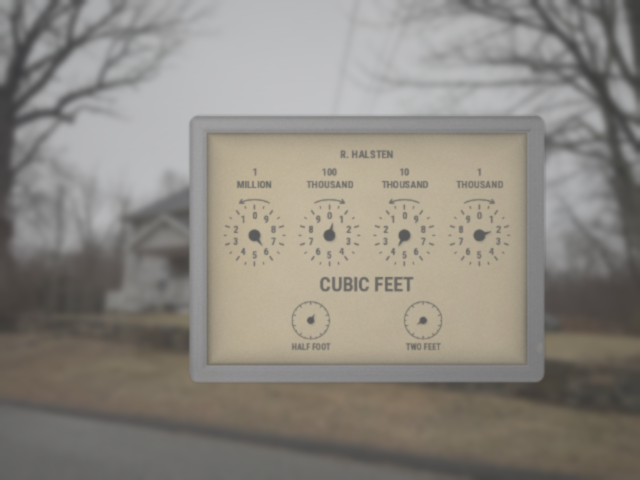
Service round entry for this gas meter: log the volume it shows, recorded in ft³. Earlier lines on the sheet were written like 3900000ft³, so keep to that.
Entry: 604200ft³
